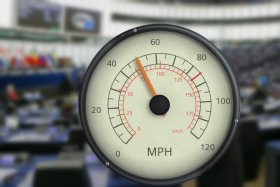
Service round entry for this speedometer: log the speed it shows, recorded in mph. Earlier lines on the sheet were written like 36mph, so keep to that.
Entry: 50mph
